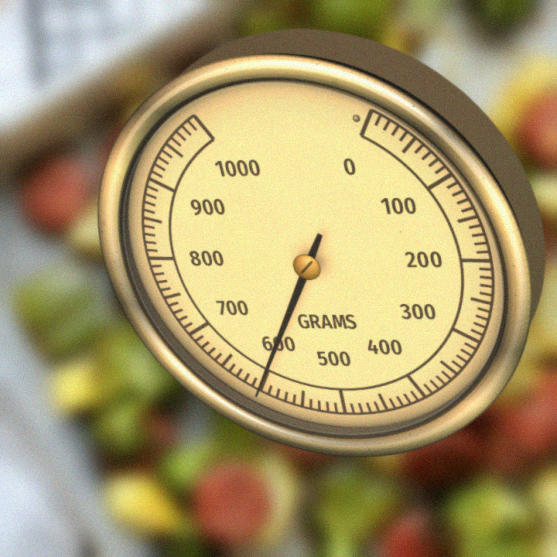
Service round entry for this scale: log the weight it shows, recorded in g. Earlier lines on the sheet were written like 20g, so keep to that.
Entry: 600g
